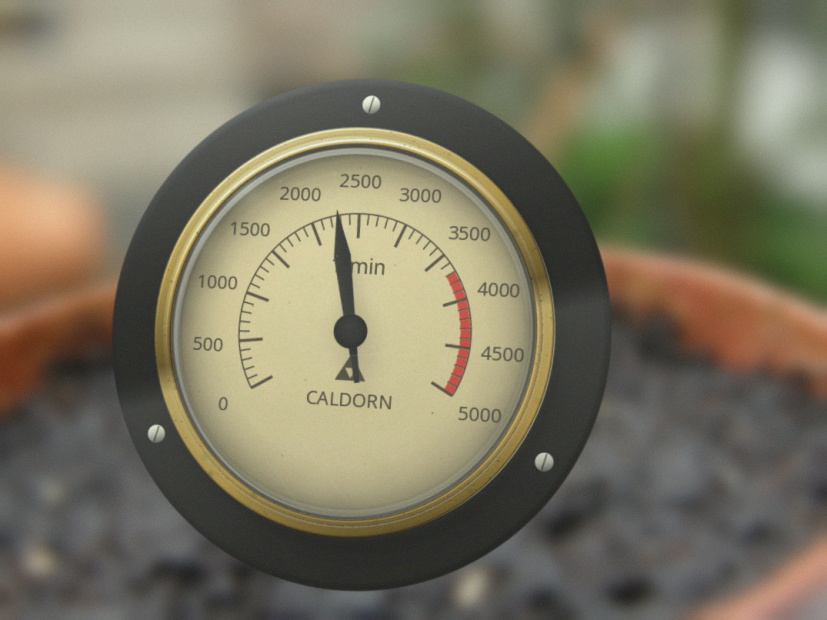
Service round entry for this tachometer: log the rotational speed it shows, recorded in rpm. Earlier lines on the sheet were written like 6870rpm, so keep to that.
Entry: 2300rpm
